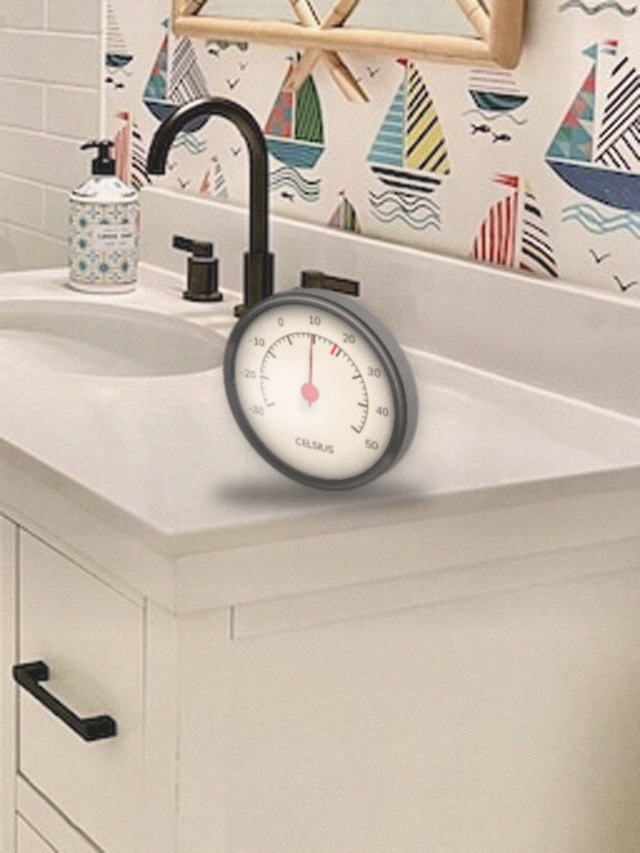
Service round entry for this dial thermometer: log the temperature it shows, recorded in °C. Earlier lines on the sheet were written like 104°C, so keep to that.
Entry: 10°C
